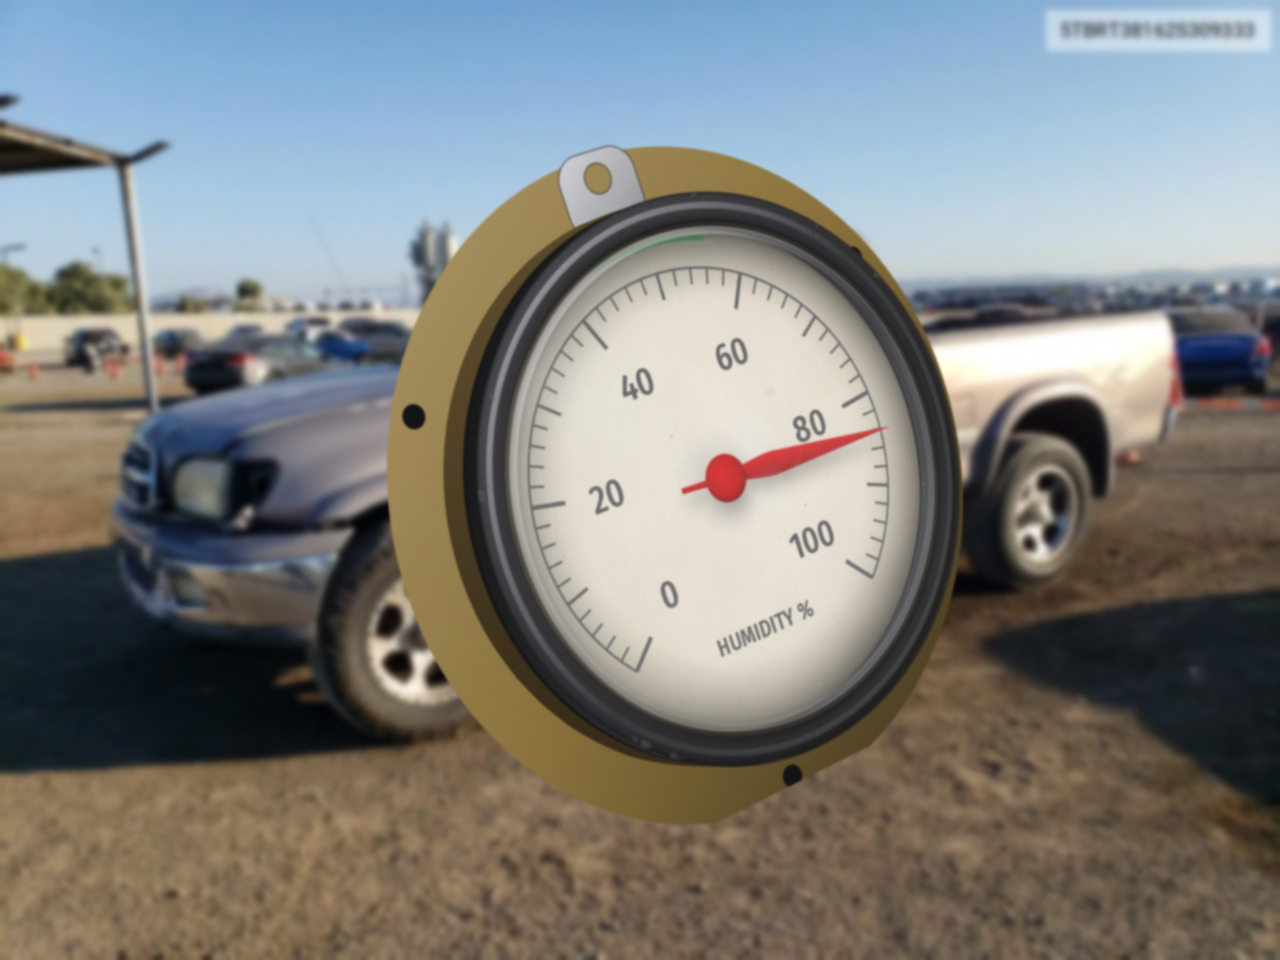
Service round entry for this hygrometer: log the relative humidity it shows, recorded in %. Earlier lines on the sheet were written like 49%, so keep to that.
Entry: 84%
